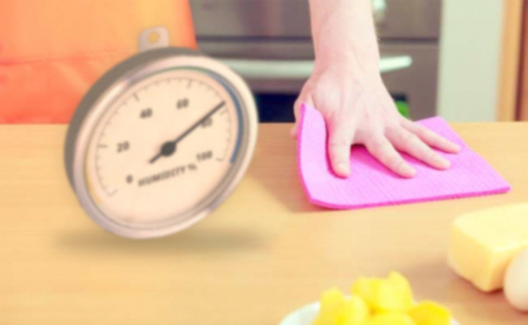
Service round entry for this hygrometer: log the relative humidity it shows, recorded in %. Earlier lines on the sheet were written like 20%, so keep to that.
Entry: 76%
